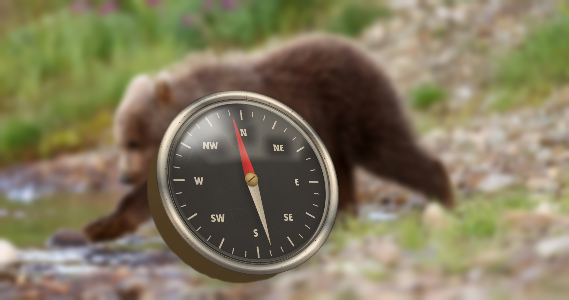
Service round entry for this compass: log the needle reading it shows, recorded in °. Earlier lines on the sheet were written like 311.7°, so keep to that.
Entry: 350°
